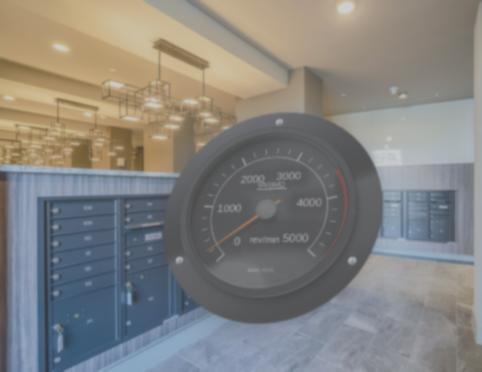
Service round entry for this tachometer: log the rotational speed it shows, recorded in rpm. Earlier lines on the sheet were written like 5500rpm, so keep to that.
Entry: 200rpm
